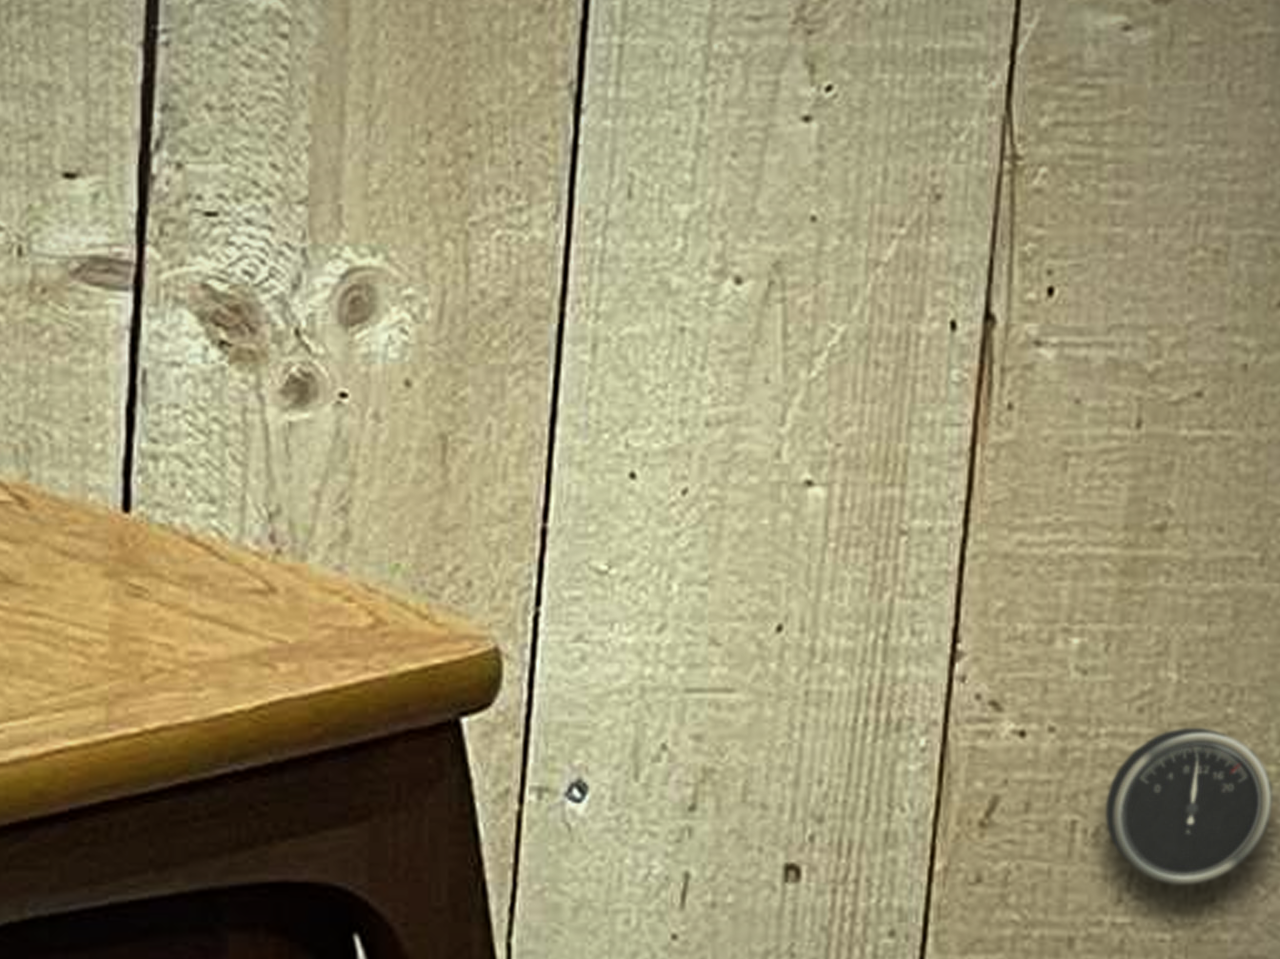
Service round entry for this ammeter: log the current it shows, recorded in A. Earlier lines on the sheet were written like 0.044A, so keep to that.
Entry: 10A
